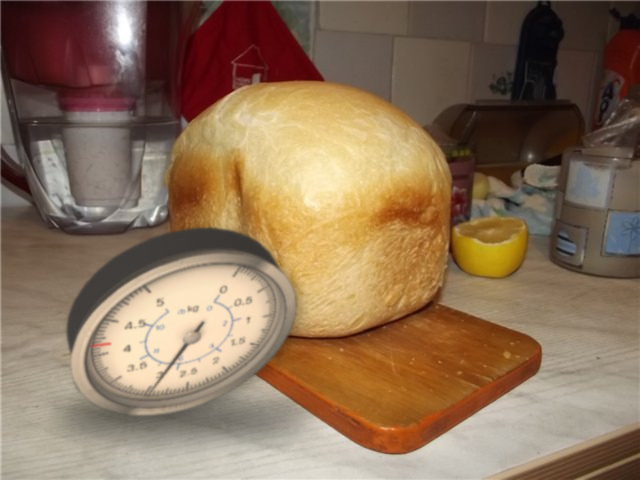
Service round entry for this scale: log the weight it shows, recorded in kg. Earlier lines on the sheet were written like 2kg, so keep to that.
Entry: 3kg
